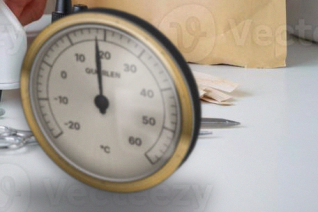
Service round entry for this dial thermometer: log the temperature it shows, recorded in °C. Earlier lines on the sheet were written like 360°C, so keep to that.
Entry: 18°C
